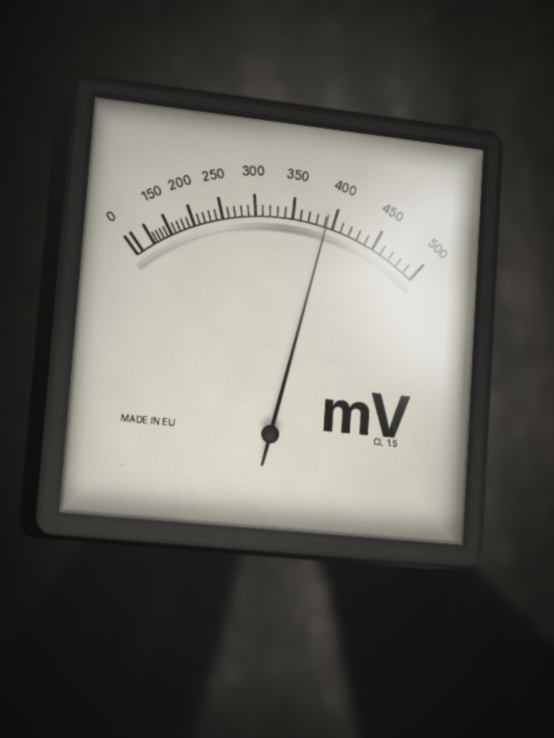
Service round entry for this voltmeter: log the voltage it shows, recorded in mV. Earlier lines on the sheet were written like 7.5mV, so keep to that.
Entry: 390mV
